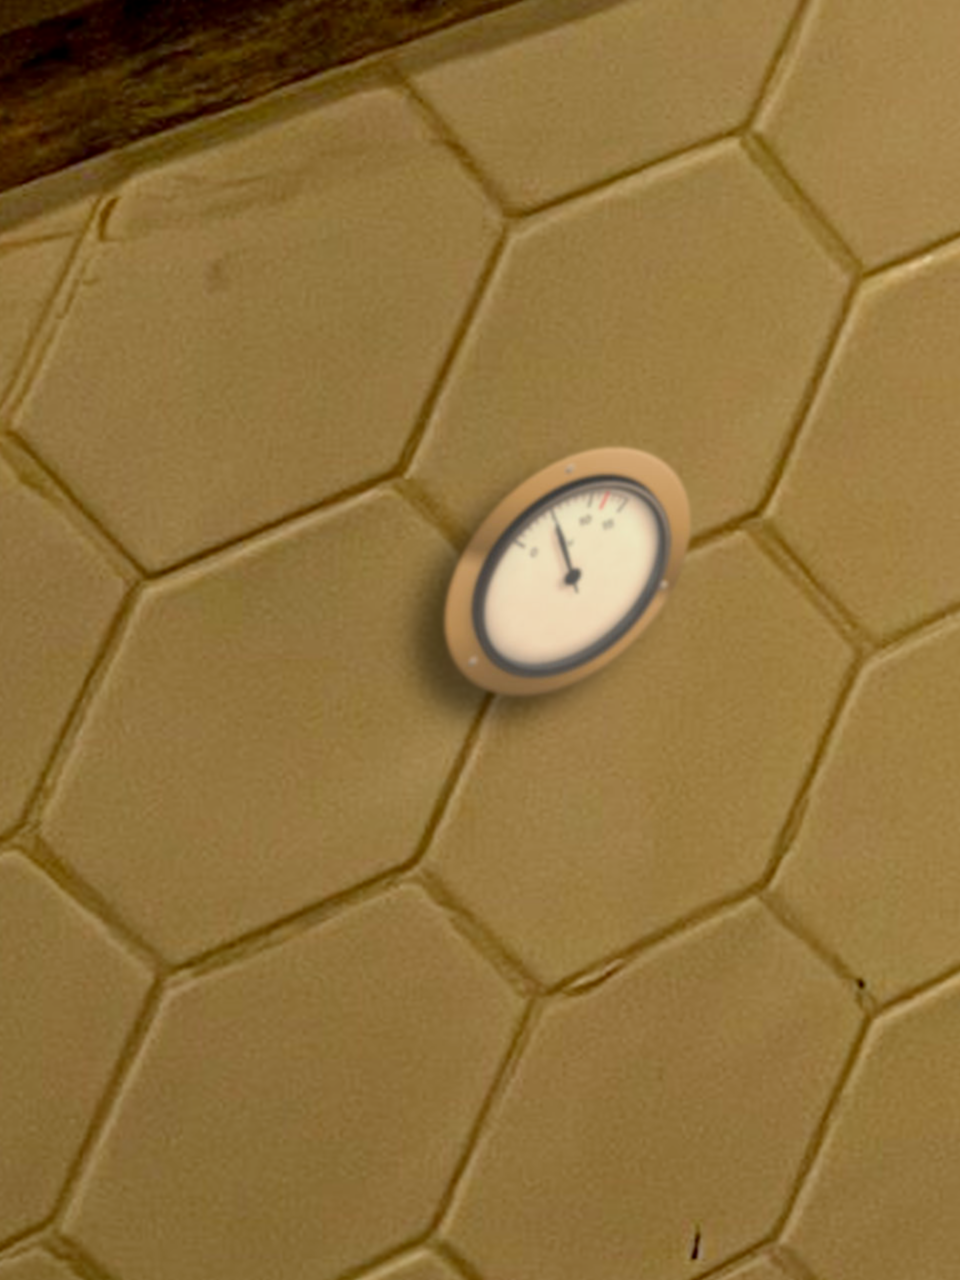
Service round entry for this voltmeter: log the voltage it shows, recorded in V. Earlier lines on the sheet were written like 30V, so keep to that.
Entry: 5V
